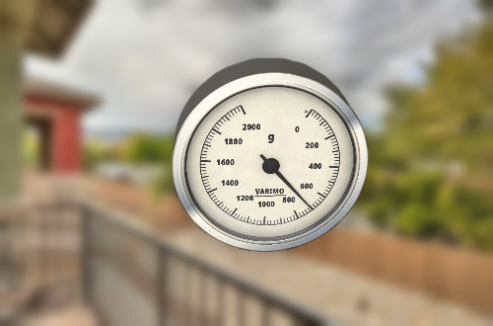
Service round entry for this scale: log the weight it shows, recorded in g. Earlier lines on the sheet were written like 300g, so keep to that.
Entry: 700g
